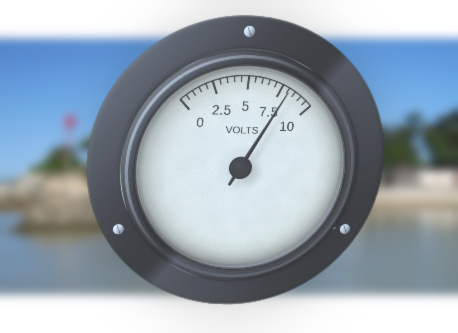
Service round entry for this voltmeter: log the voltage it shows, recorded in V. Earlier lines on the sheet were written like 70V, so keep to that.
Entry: 8V
